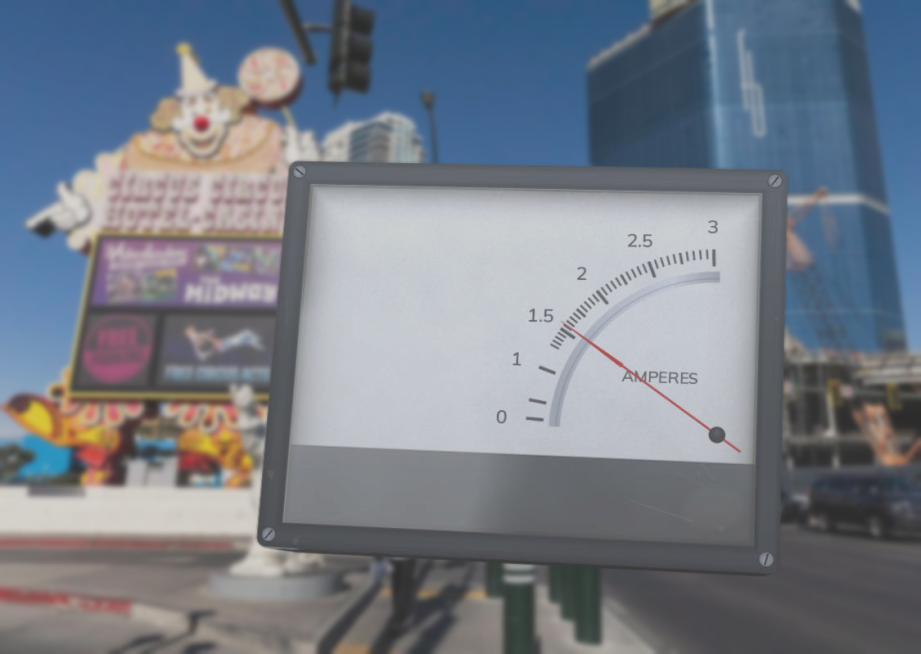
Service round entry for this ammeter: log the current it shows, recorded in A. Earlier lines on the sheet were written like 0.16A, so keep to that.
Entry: 1.55A
